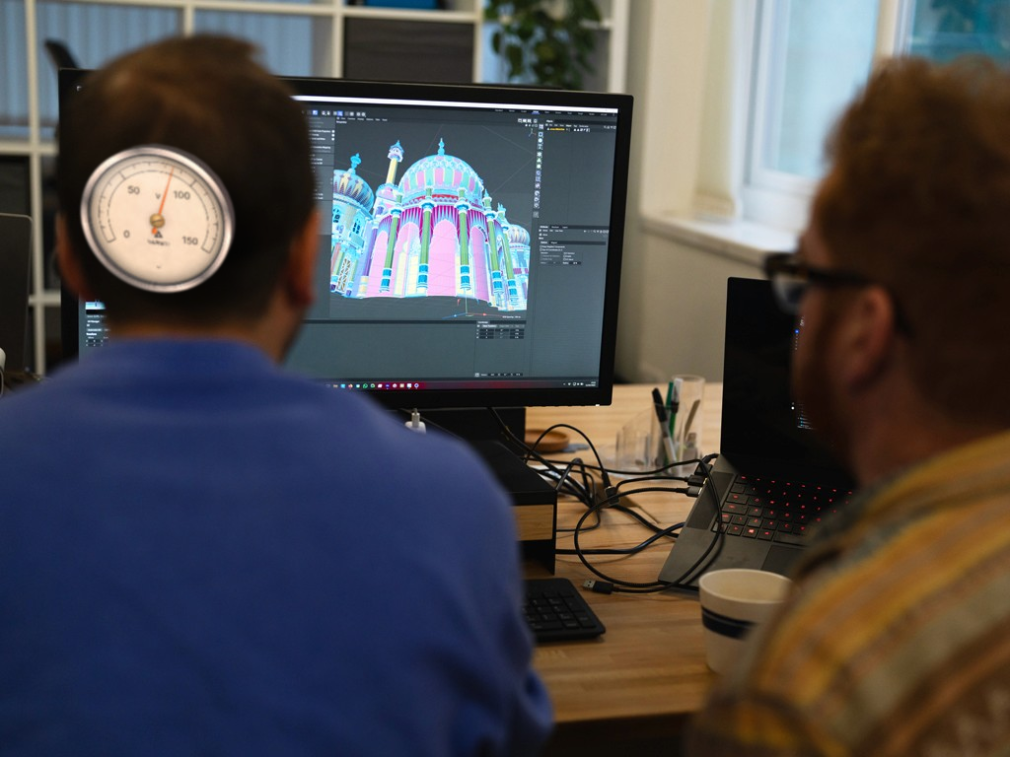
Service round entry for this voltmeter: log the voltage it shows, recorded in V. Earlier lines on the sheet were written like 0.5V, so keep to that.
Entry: 85V
